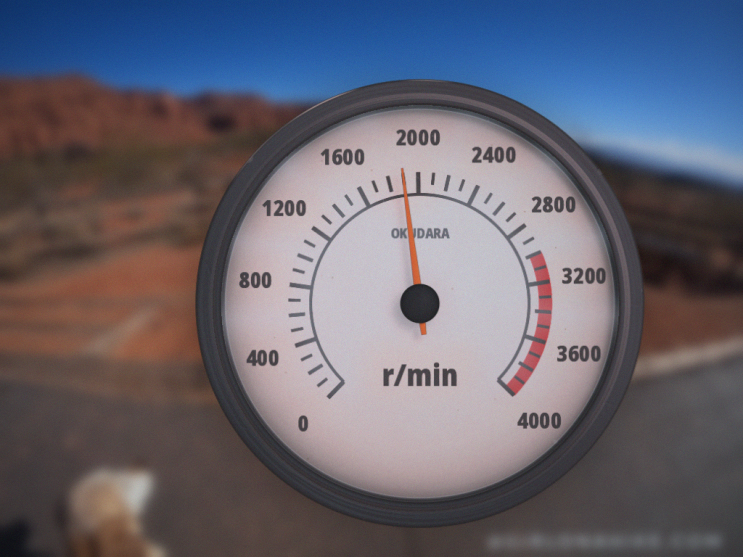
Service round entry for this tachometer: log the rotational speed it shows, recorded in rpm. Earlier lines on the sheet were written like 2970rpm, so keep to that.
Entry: 1900rpm
